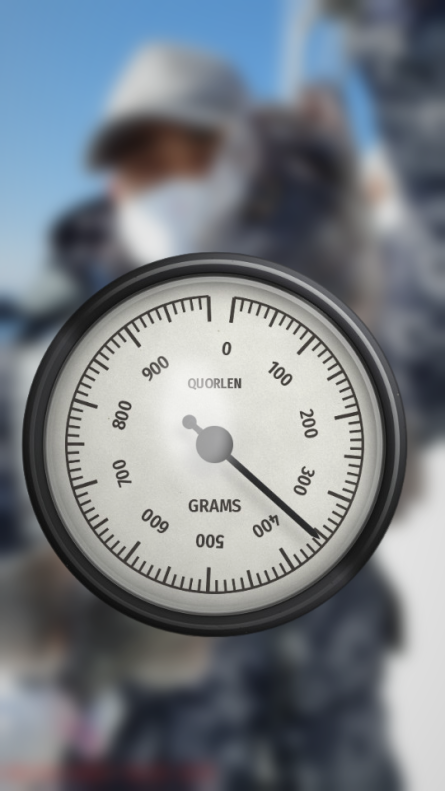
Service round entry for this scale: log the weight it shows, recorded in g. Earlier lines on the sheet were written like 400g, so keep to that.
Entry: 355g
